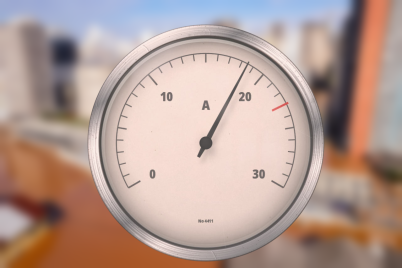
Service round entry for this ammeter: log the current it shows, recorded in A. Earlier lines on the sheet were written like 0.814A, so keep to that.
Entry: 18.5A
